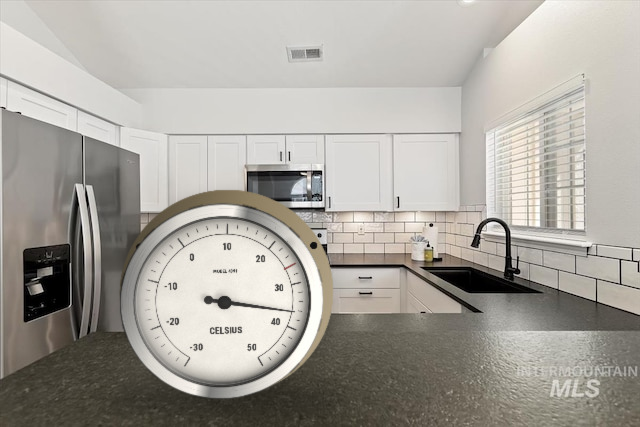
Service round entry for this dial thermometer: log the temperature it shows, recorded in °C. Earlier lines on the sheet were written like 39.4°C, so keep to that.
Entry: 36°C
